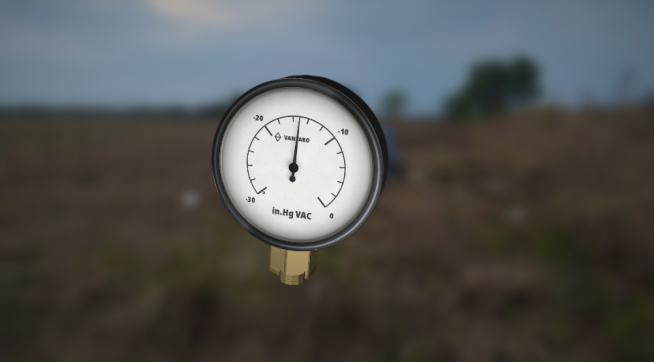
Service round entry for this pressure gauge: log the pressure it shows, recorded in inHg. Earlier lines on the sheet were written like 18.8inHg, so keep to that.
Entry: -15inHg
